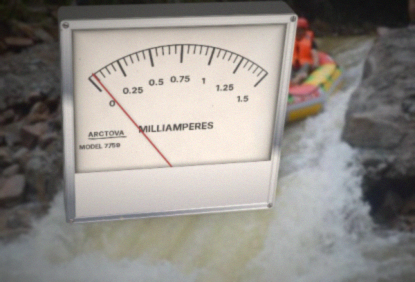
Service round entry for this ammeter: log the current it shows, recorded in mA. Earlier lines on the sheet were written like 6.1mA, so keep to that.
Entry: 0.05mA
